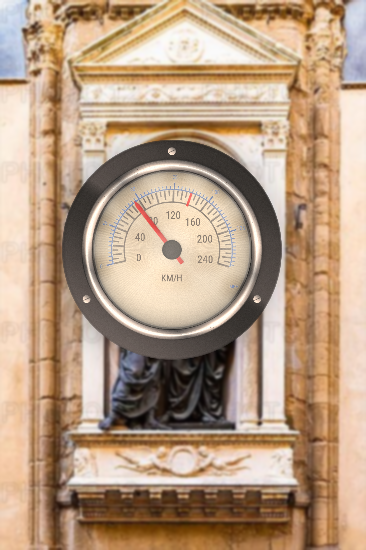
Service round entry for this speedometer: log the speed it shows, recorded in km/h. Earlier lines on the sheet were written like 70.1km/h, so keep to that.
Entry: 75km/h
